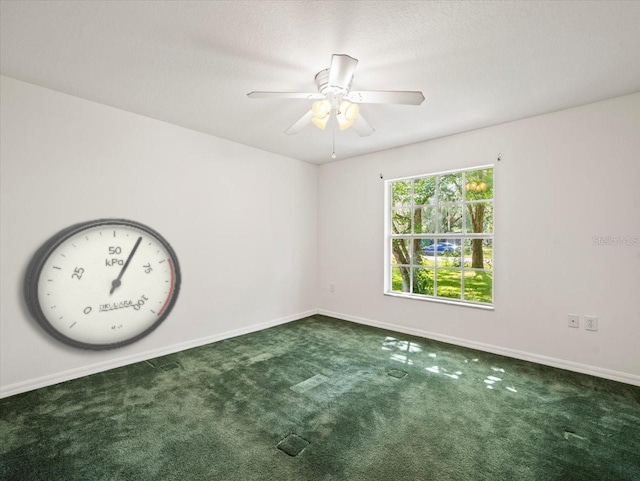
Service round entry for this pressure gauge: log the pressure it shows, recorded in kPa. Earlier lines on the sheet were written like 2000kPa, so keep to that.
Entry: 60kPa
